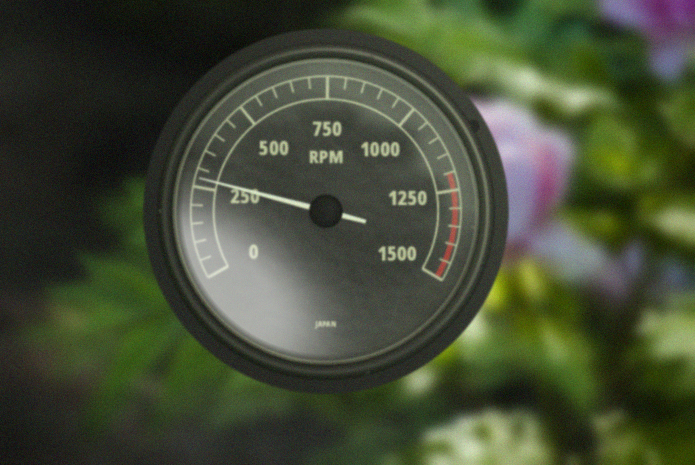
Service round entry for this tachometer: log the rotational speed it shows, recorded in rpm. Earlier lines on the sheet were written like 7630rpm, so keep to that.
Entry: 275rpm
